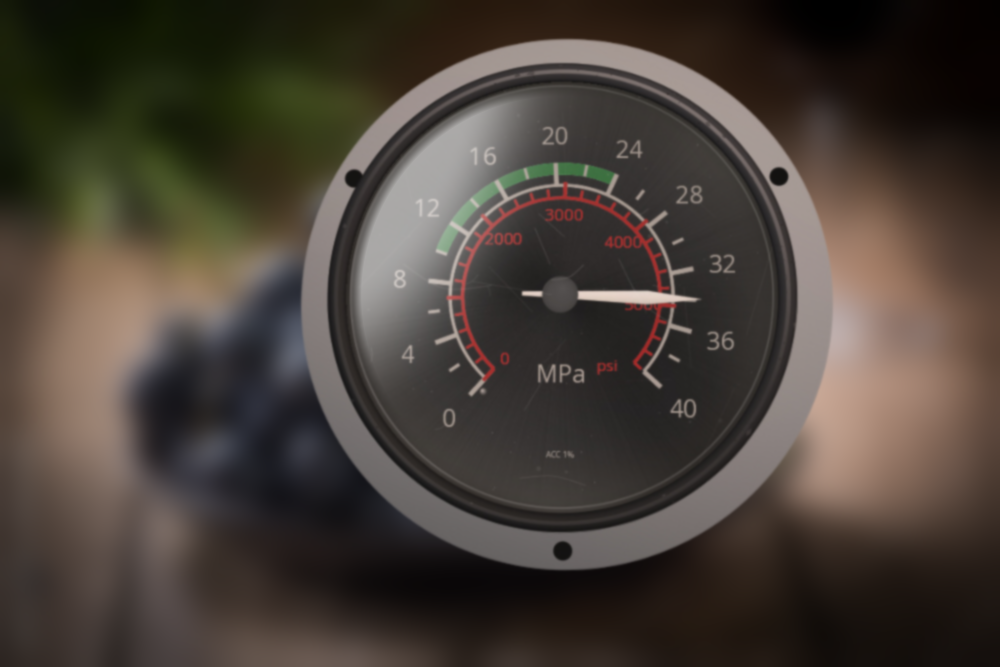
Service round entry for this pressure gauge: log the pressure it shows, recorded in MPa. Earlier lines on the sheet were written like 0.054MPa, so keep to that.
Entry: 34MPa
